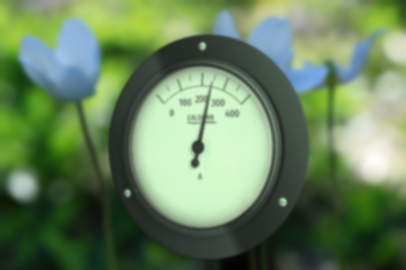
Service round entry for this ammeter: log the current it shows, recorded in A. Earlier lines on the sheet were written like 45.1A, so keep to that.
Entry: 250A
